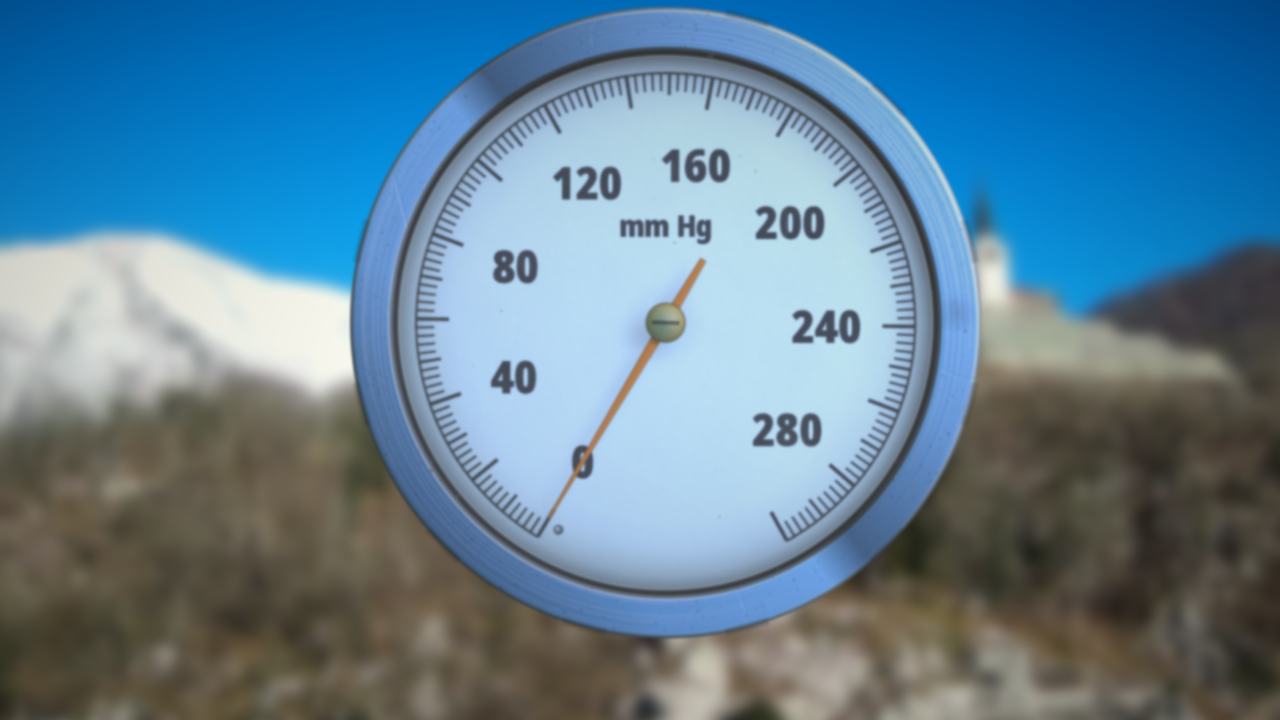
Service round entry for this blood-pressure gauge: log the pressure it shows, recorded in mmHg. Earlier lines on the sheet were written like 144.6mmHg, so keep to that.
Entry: 0mmHg
